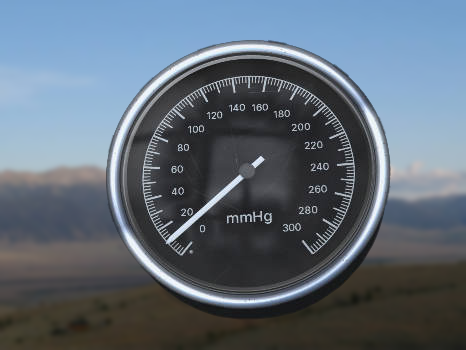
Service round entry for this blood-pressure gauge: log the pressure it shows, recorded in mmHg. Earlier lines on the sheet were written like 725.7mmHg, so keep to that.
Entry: 10mmHg
